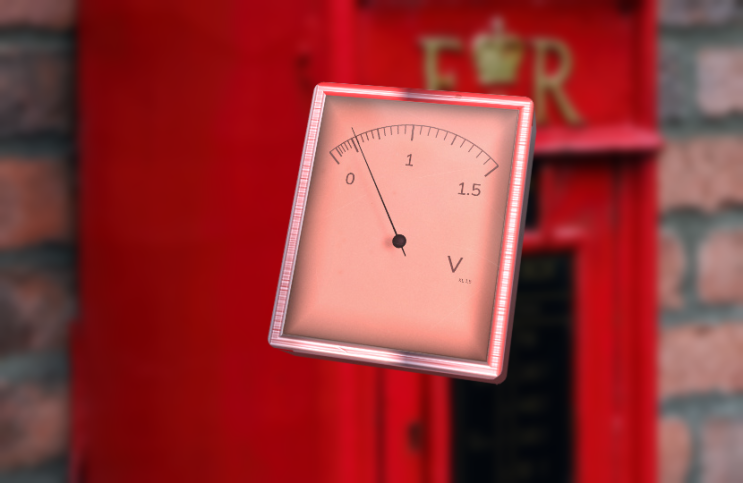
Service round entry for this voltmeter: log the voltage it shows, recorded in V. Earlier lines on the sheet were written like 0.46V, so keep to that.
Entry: 0.55V
